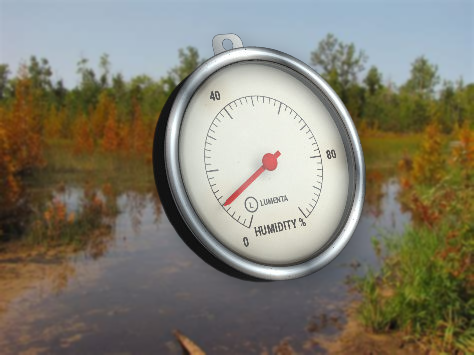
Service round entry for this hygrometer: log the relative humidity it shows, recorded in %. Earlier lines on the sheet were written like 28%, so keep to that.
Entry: 10%
